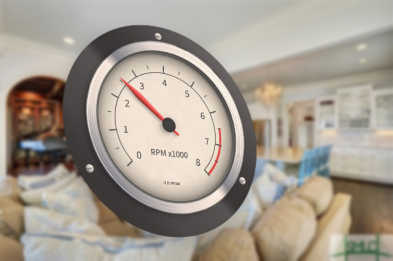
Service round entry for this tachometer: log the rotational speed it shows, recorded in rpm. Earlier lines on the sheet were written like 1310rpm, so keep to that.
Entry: 2500rpm
